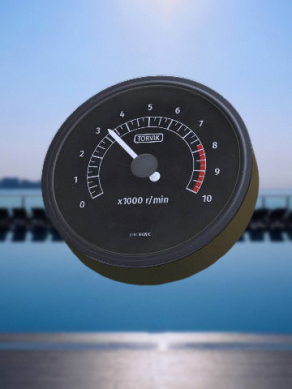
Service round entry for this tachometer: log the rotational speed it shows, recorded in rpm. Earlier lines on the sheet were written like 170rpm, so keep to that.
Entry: 3250rpm
